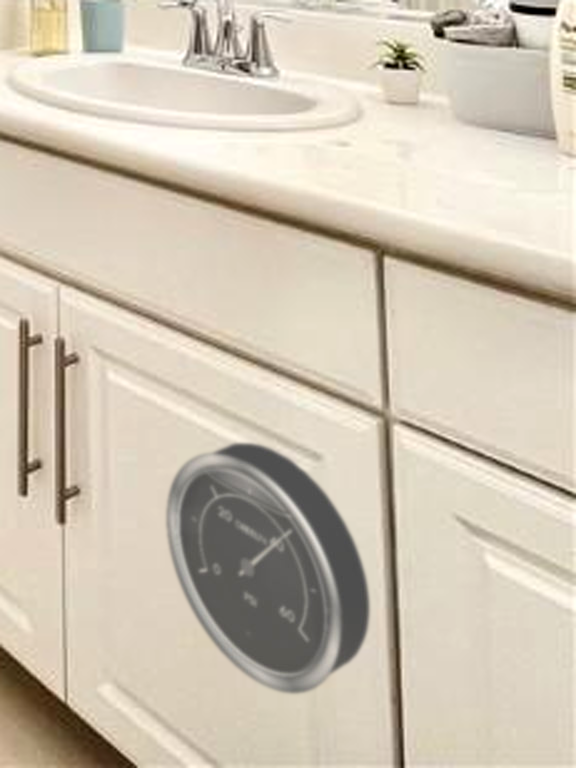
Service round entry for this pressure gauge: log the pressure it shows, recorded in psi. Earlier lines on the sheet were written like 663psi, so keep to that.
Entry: 40psi
